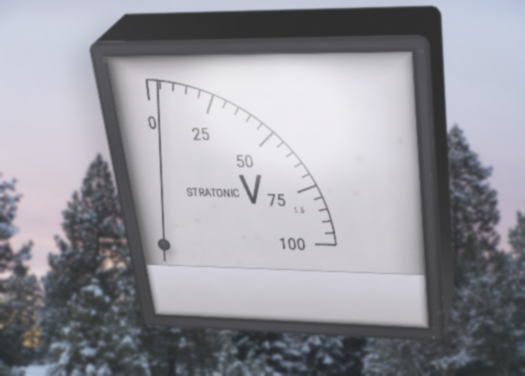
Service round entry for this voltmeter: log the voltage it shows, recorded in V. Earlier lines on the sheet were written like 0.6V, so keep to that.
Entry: 5V
